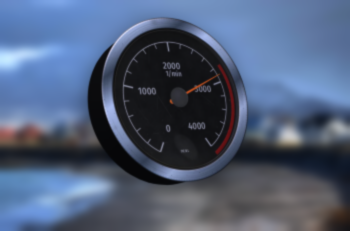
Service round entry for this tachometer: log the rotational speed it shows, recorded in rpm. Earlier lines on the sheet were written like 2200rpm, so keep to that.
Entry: 2900rpm
